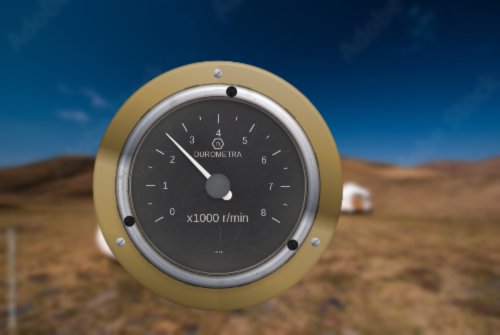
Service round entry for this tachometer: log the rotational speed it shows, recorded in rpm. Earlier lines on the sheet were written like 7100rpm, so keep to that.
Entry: 2500rpm
